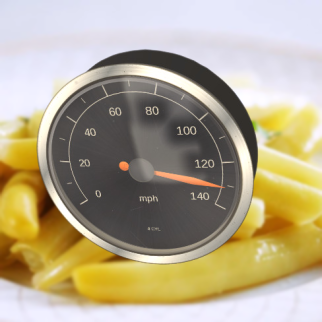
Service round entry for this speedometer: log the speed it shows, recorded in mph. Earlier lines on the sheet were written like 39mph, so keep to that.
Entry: 130mph
